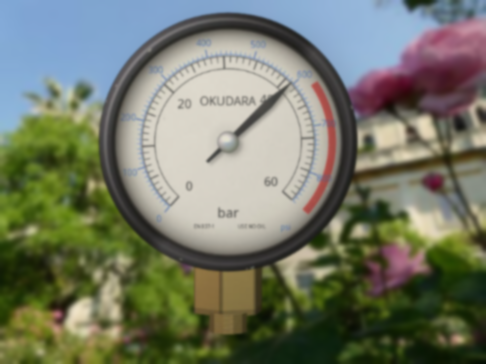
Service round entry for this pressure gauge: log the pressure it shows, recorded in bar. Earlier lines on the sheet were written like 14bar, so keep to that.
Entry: 41bar
